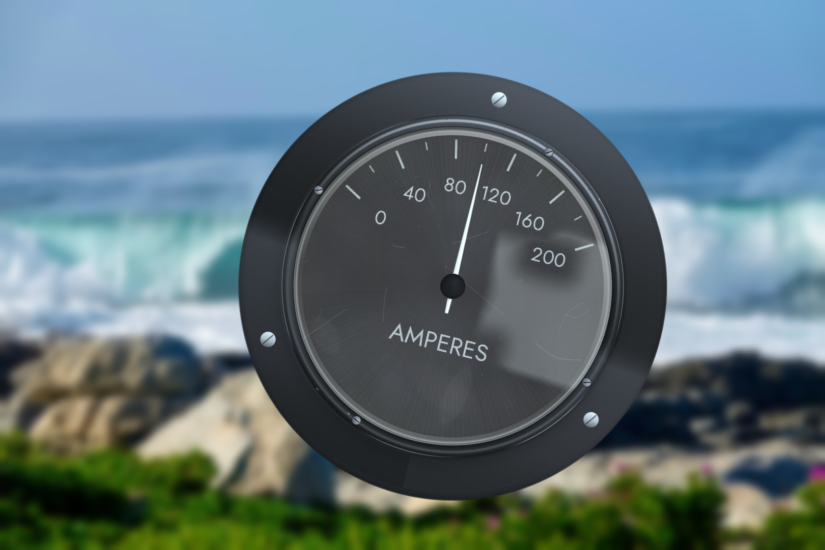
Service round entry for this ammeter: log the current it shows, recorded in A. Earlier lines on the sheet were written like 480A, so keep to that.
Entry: 100A
